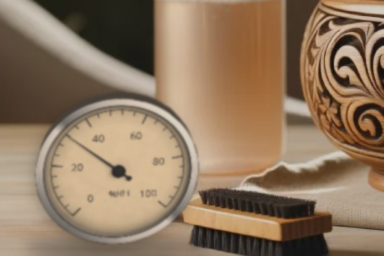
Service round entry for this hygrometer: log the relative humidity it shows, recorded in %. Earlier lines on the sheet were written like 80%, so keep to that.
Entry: 32%
